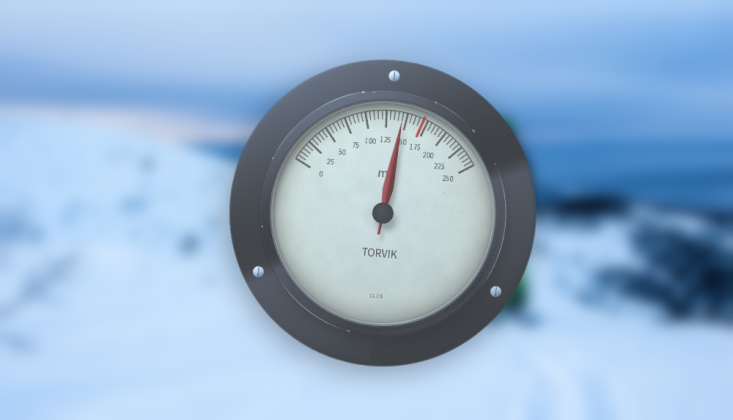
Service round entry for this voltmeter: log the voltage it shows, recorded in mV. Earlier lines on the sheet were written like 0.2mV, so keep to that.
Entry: 145mV
